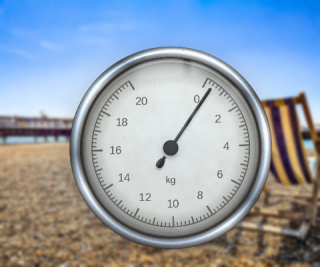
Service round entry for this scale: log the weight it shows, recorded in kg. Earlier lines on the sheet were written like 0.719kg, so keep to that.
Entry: 0.4kg
